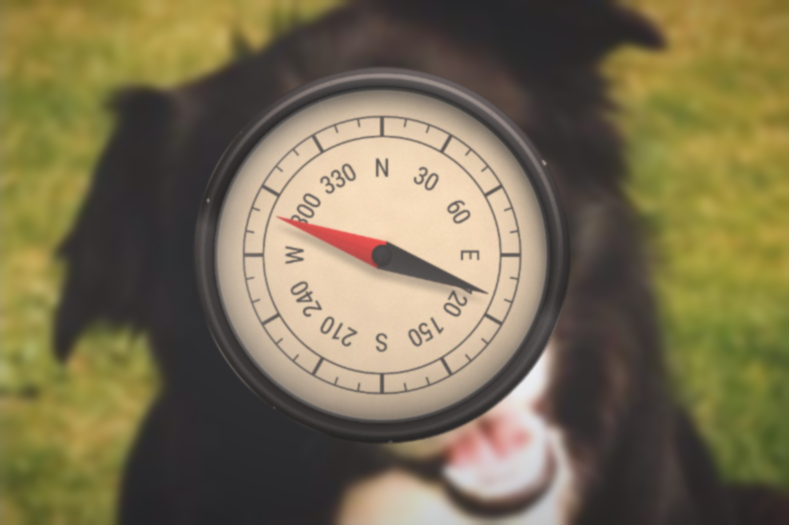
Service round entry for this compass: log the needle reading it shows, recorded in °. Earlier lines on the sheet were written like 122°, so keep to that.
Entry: 290°
